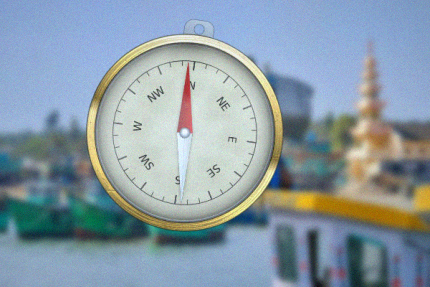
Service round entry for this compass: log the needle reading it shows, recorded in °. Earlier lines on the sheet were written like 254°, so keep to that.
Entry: 355°
